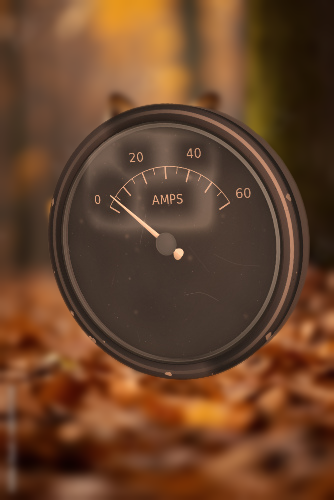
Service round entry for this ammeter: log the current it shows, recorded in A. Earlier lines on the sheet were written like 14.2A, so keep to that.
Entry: 5A
